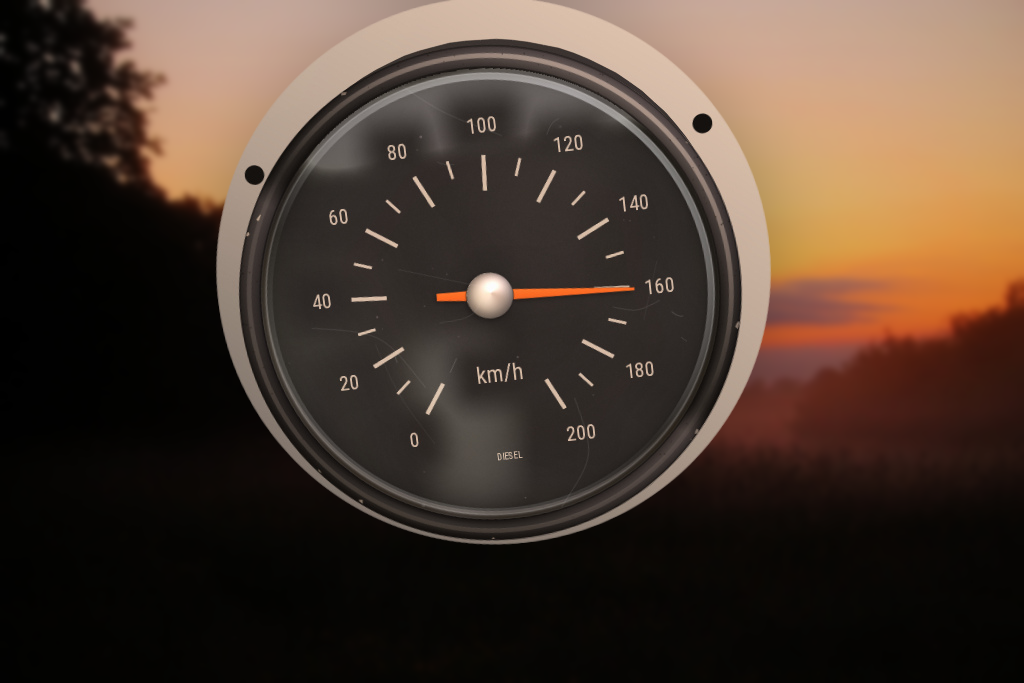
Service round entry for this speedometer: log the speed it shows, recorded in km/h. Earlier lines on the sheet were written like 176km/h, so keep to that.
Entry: 160km/h
